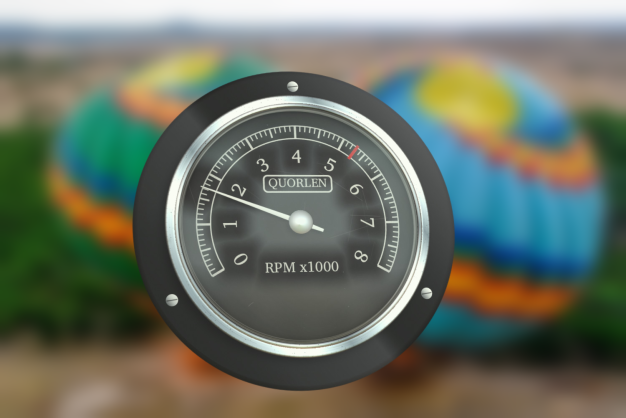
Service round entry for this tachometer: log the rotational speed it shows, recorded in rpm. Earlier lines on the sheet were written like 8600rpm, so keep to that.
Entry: 1700rpm
